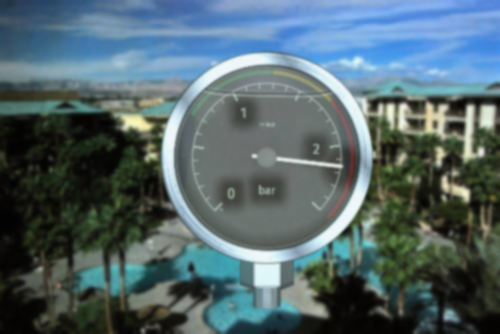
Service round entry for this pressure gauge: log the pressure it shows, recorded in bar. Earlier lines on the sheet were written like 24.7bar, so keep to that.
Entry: 2.15bar
